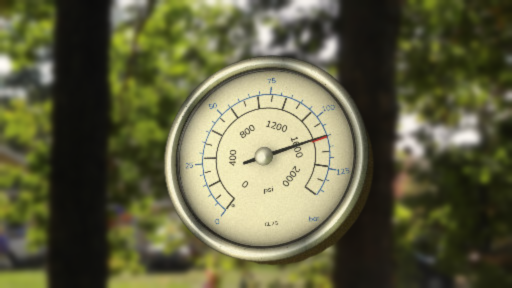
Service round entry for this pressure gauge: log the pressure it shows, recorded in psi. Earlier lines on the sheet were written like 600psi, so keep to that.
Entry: 1600psi
